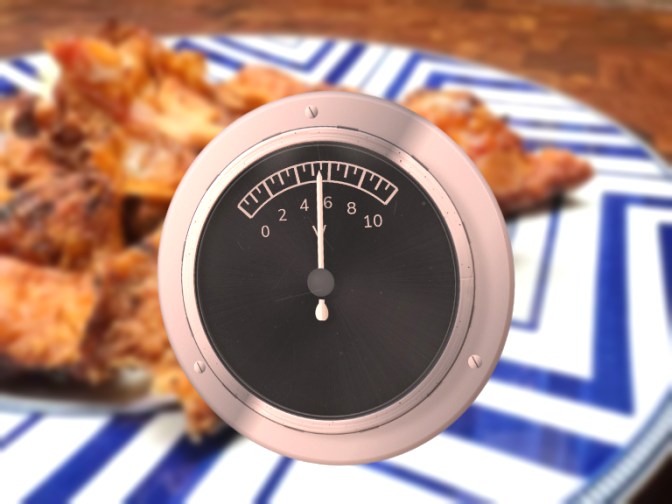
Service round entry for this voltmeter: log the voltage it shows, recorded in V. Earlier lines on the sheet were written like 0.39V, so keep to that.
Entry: 5.5V
